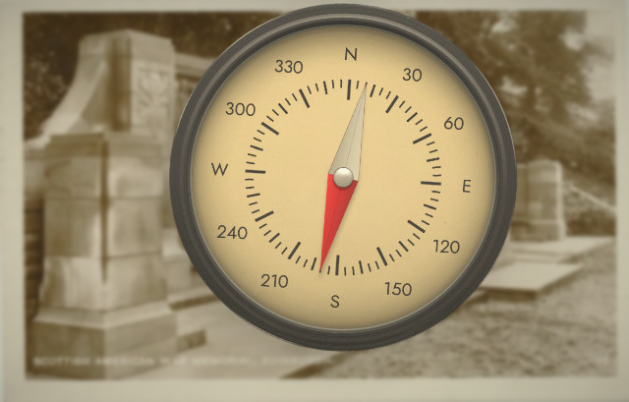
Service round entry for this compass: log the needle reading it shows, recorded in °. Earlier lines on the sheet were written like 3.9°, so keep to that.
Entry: 190°
